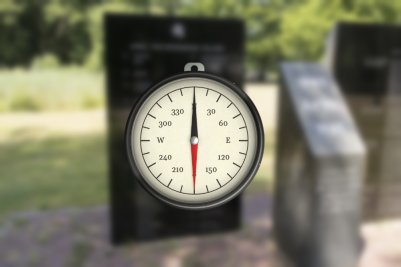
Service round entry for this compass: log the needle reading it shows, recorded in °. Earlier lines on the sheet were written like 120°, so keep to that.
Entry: 180°
